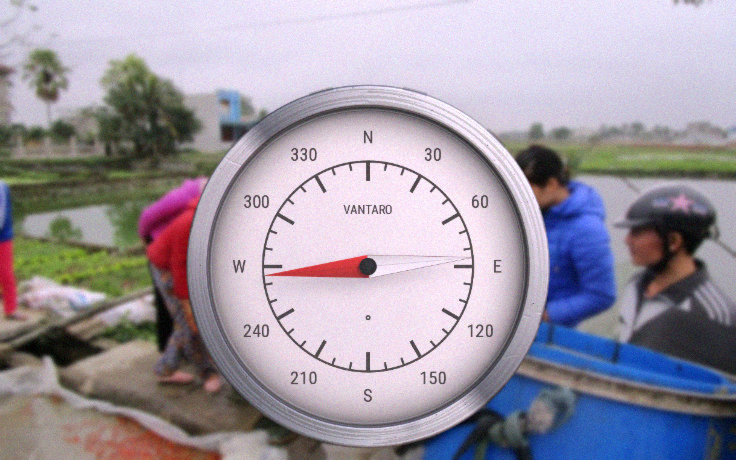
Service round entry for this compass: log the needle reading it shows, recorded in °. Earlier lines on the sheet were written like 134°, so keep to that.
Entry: 265°
